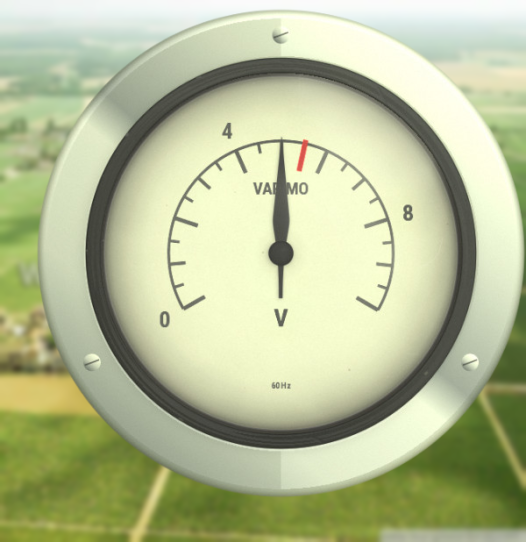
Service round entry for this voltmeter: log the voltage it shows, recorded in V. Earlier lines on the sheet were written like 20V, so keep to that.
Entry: 5V
